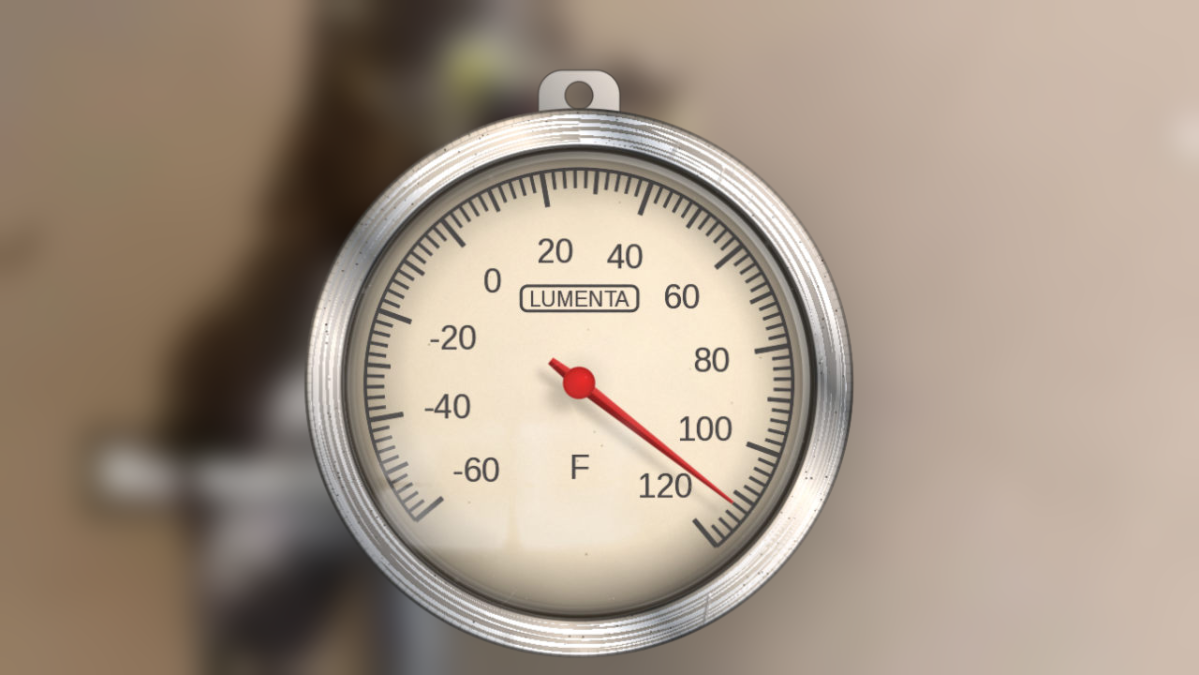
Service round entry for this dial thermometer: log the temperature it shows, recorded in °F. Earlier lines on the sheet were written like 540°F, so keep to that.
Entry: 112°F
